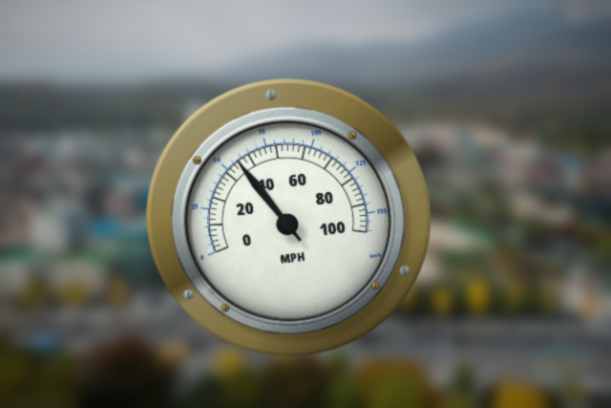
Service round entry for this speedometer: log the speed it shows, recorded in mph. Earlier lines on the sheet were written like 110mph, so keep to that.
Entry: 36mph
